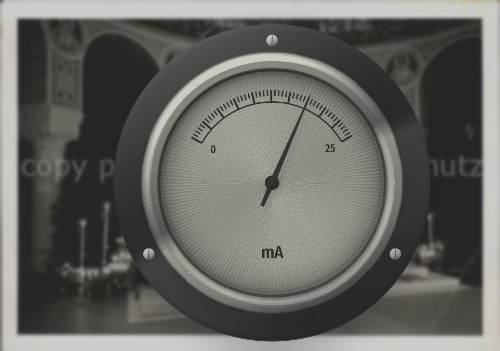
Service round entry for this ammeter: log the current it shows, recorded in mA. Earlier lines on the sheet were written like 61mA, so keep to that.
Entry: 17.5mA
